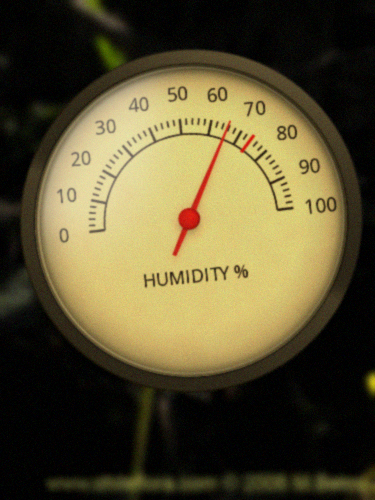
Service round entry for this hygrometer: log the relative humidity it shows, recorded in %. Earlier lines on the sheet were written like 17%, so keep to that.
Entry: 66%
